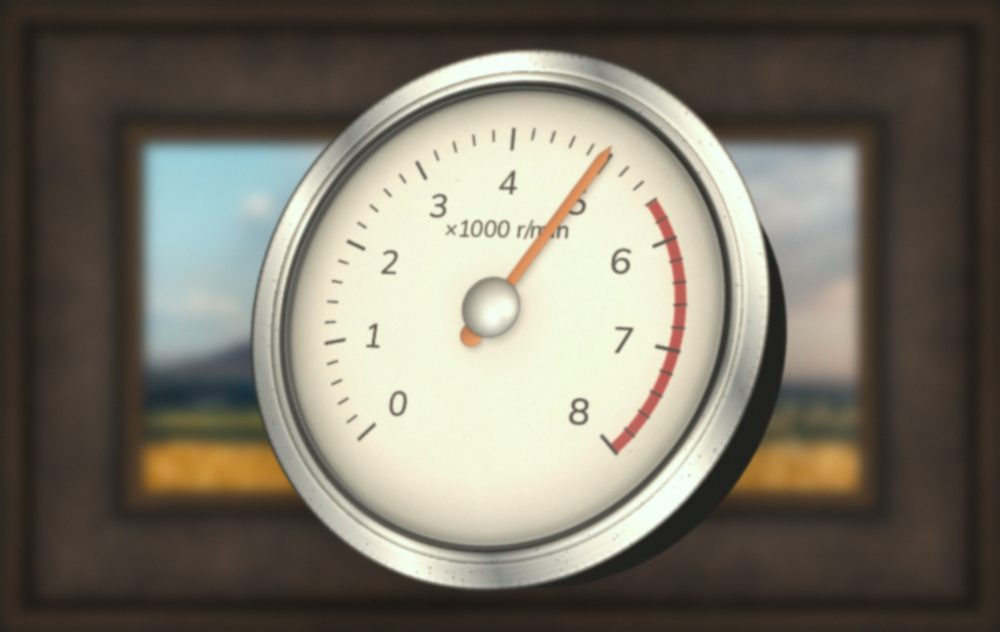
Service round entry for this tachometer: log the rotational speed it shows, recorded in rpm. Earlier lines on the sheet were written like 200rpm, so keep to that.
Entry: 5000rpm
